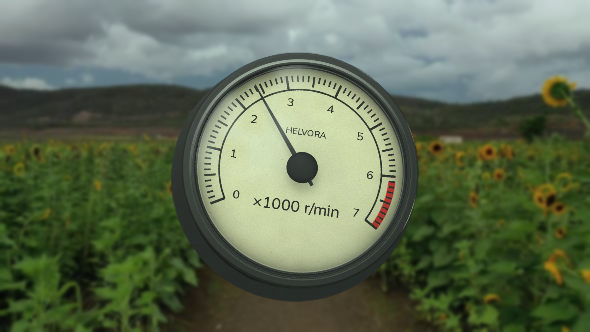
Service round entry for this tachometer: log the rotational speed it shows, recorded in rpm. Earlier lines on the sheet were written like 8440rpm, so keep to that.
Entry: 2400rpm
